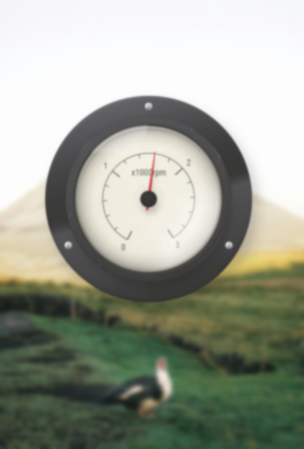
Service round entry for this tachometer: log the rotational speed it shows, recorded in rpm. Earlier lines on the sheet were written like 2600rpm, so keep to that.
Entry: 1600rpm
